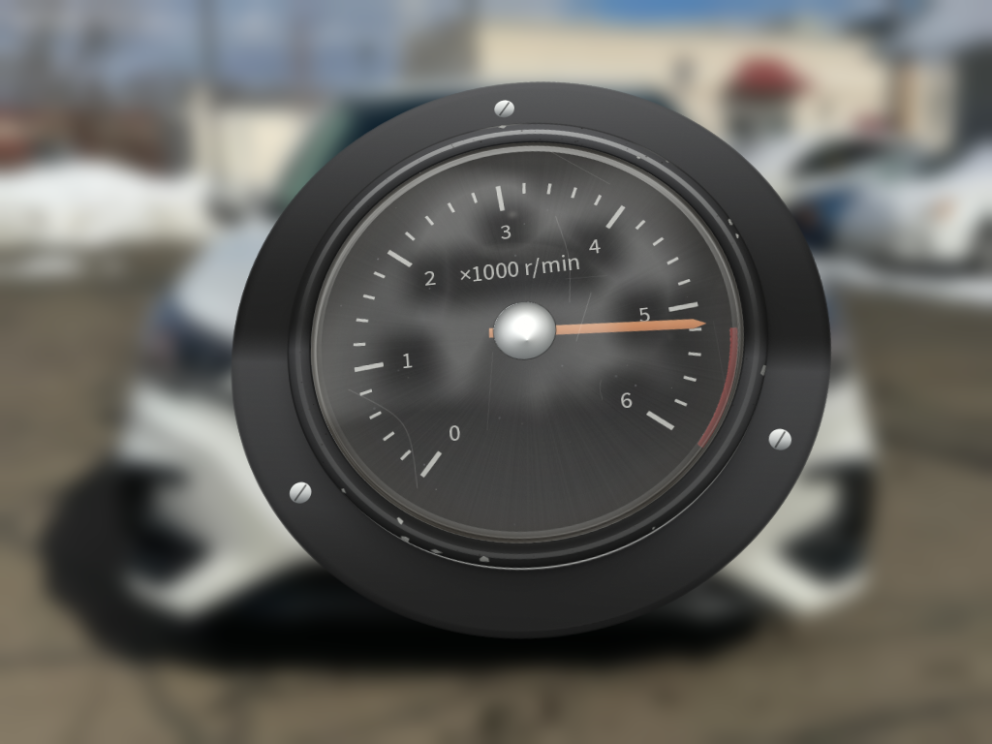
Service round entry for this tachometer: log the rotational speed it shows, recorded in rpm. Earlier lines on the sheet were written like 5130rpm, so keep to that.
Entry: 5200rpm
